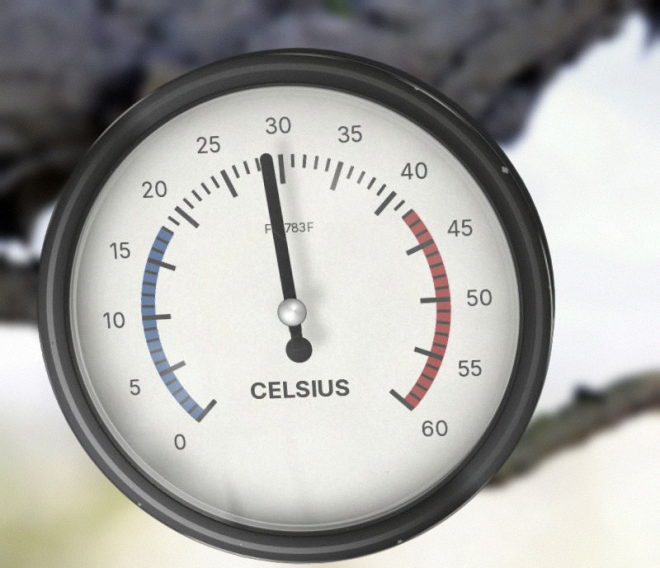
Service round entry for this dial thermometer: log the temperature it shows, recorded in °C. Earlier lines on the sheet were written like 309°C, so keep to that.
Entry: 29°C
